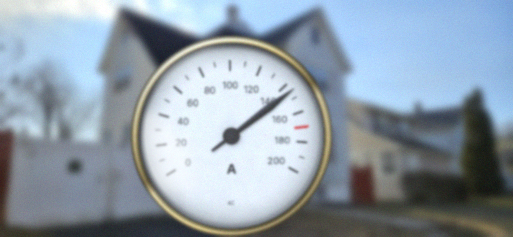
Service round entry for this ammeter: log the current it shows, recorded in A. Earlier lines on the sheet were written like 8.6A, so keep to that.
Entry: 145A
